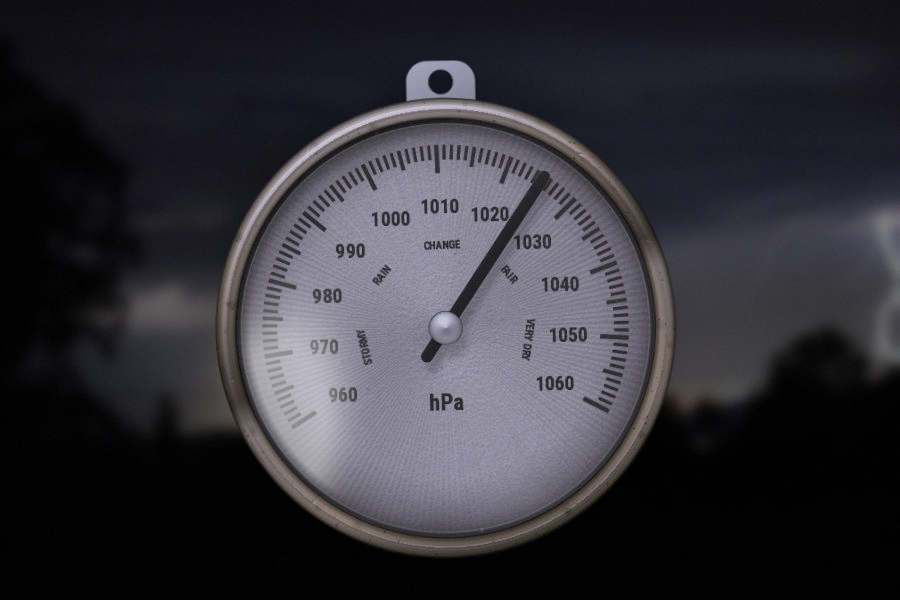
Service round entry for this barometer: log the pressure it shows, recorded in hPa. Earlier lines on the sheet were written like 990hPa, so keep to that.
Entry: 1025hPa
